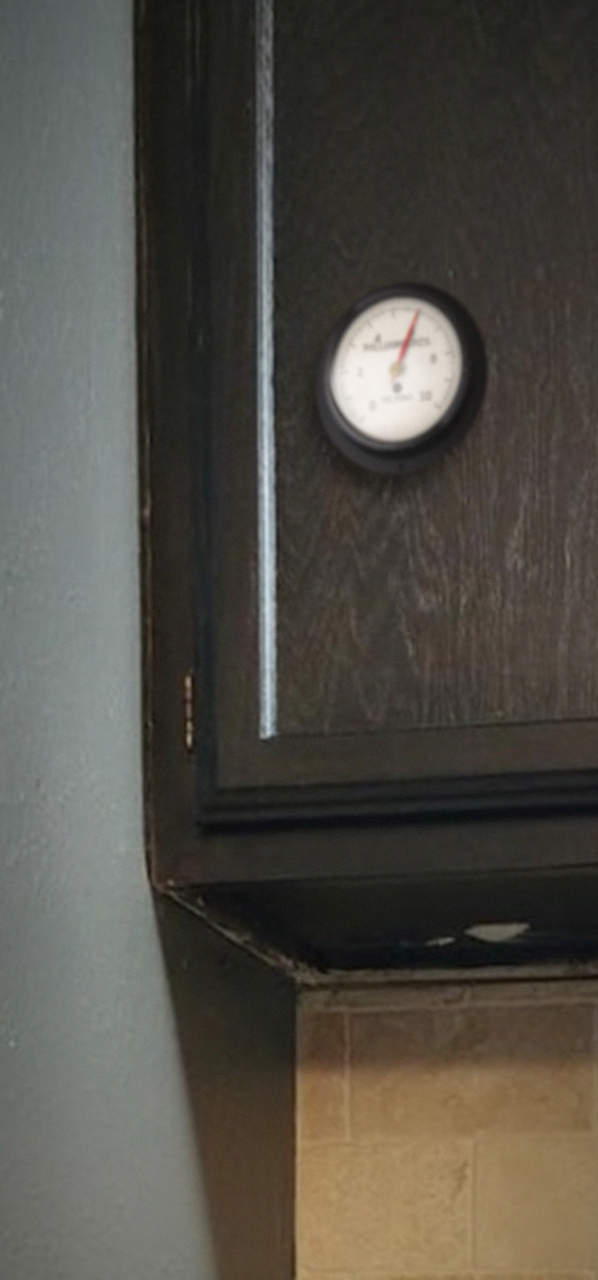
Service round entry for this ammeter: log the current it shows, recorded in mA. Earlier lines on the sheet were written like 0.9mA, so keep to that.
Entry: 6mA
